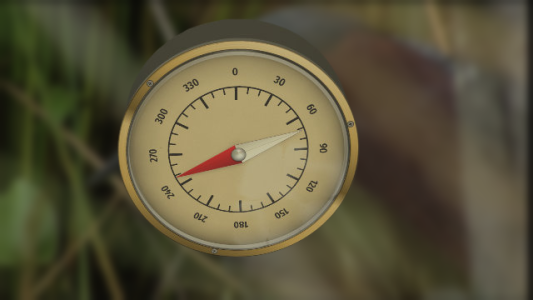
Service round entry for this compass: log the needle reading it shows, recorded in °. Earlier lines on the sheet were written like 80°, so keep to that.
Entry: 250°
